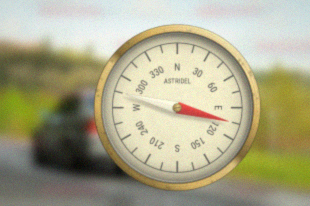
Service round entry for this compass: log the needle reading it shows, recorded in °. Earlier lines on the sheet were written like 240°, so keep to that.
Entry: 105°
